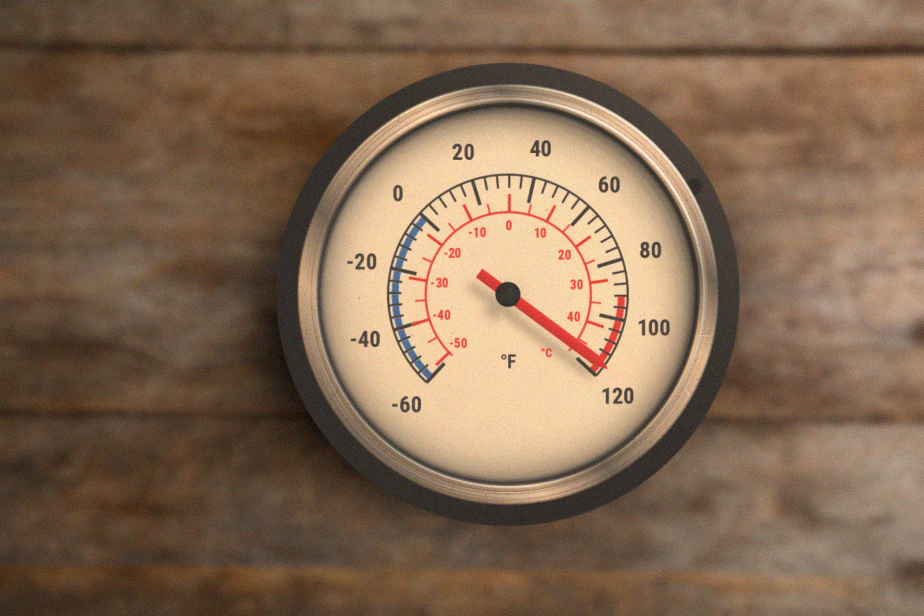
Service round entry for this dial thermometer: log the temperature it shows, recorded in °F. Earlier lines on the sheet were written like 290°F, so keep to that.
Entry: 116°F
